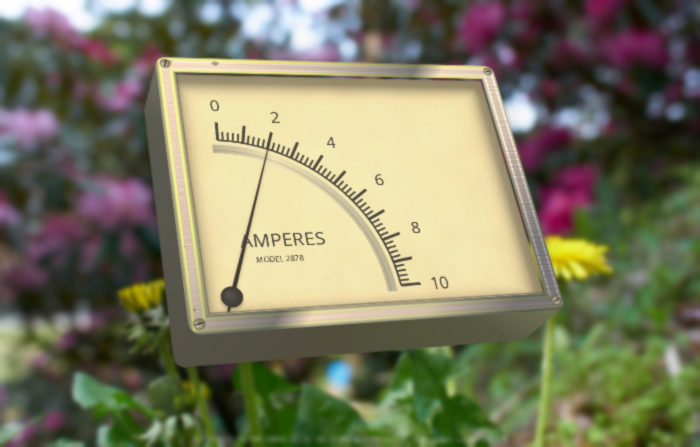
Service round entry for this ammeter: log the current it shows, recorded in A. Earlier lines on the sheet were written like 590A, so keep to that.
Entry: 2A
